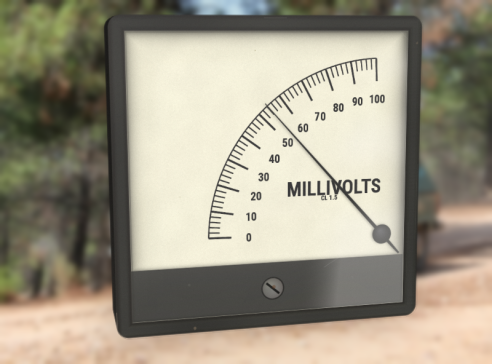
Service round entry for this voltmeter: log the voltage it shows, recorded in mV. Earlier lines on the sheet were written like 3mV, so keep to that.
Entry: 54mV
